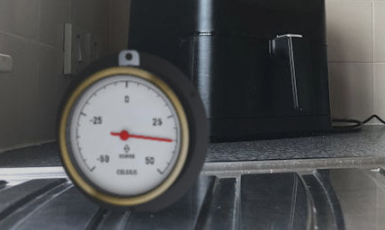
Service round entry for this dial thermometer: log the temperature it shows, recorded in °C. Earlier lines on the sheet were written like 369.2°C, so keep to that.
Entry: 35°C
